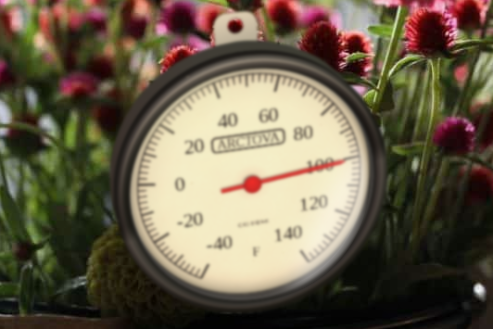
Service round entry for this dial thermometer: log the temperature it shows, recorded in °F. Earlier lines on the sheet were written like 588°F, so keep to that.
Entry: 100°F
